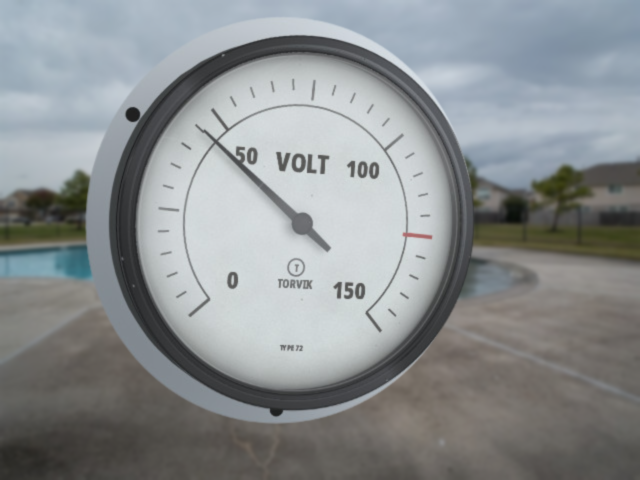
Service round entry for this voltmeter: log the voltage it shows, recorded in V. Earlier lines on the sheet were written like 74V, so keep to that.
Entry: 45V
